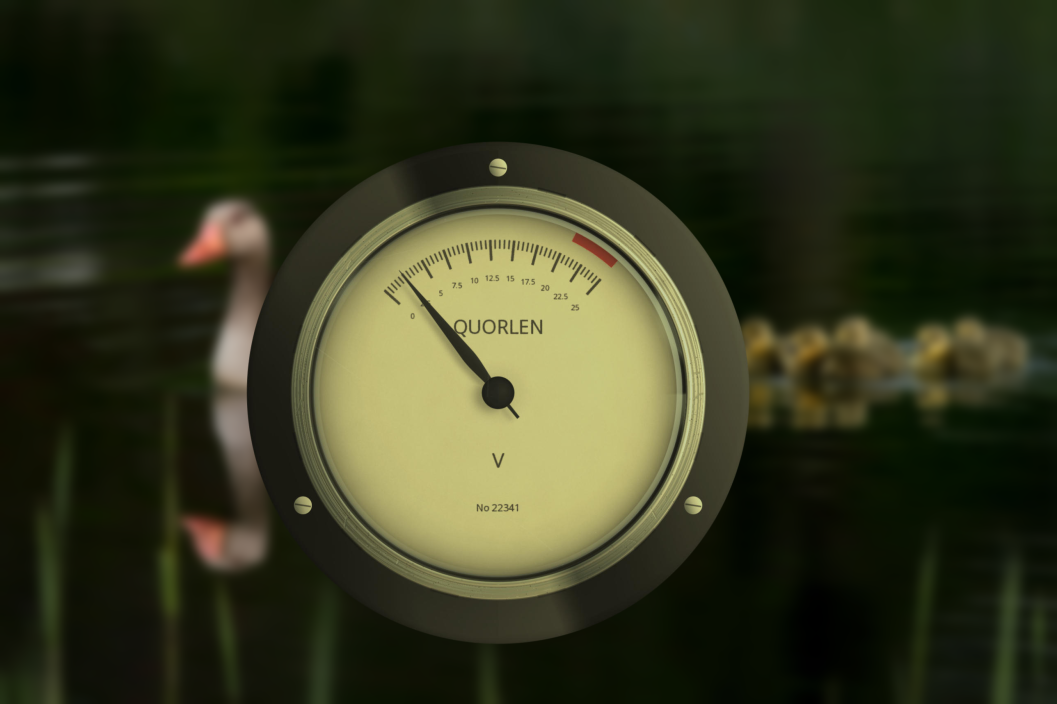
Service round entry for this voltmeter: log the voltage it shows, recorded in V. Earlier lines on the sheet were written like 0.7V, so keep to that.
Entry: 2.5V
